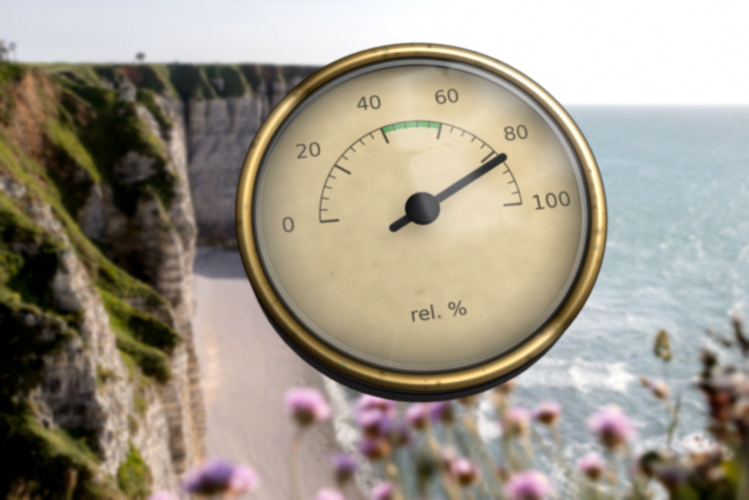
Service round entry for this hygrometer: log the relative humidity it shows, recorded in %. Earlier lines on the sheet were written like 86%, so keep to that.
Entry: 84%
